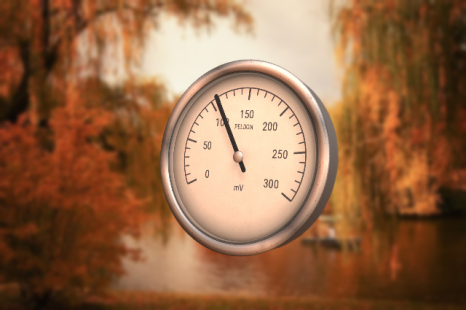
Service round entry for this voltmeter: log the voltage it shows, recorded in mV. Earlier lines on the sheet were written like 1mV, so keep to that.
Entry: 110mV
